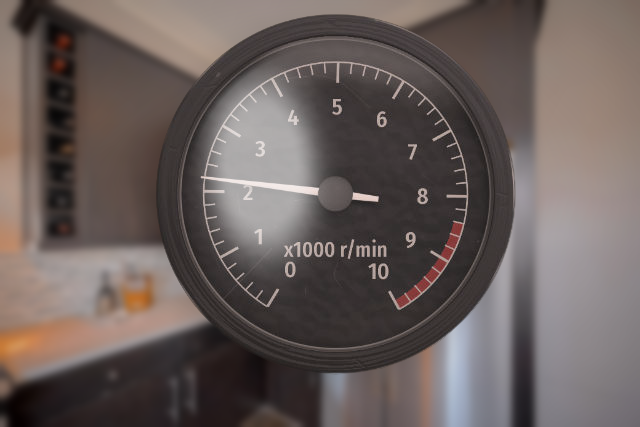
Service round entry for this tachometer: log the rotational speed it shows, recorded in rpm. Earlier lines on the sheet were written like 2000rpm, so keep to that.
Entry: 2200rpm
